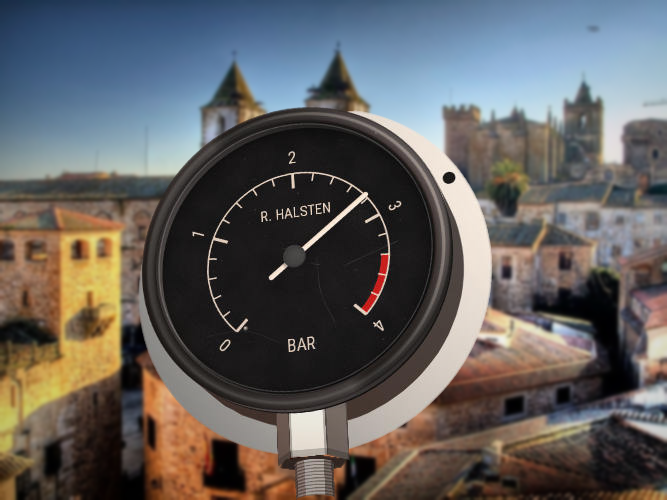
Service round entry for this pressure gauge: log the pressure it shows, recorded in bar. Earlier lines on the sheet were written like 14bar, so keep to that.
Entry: 2.8bar
